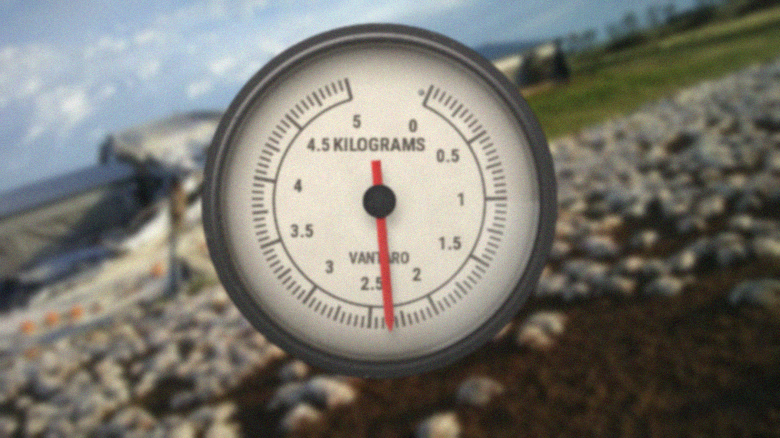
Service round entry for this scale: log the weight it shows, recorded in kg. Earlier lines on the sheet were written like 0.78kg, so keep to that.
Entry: 2.35kg
